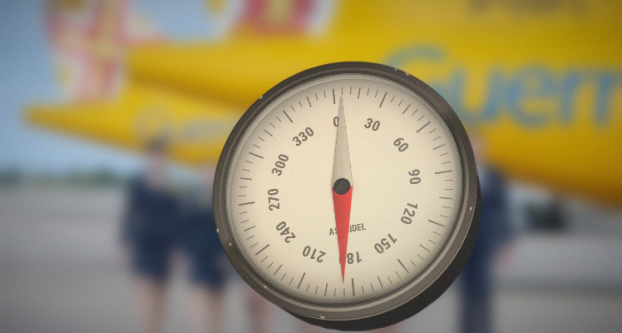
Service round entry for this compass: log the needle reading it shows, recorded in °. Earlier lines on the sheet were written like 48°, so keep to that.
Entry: 185°
